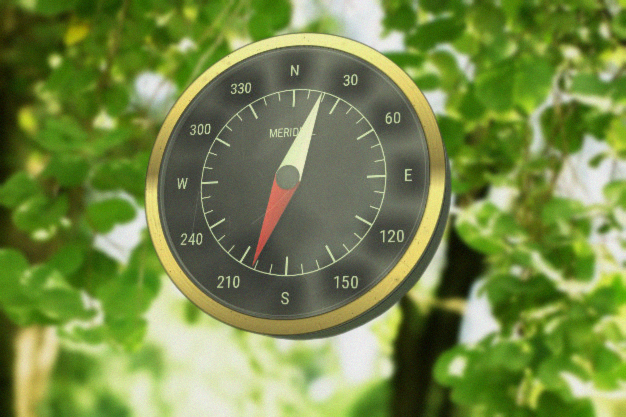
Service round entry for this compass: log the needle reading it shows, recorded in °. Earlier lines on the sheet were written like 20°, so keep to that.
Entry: 200°
